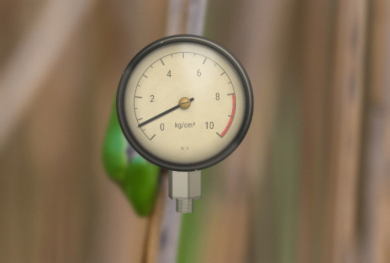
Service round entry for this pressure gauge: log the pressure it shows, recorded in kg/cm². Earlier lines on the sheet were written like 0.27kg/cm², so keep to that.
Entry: 0.75kg/cm²
